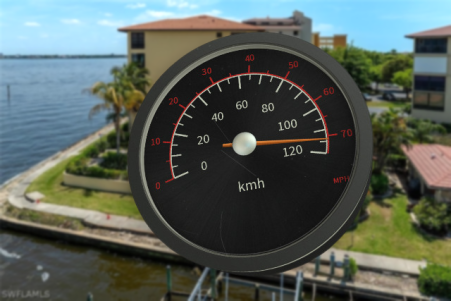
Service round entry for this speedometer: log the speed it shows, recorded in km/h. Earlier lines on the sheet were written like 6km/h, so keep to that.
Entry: 115km/h
